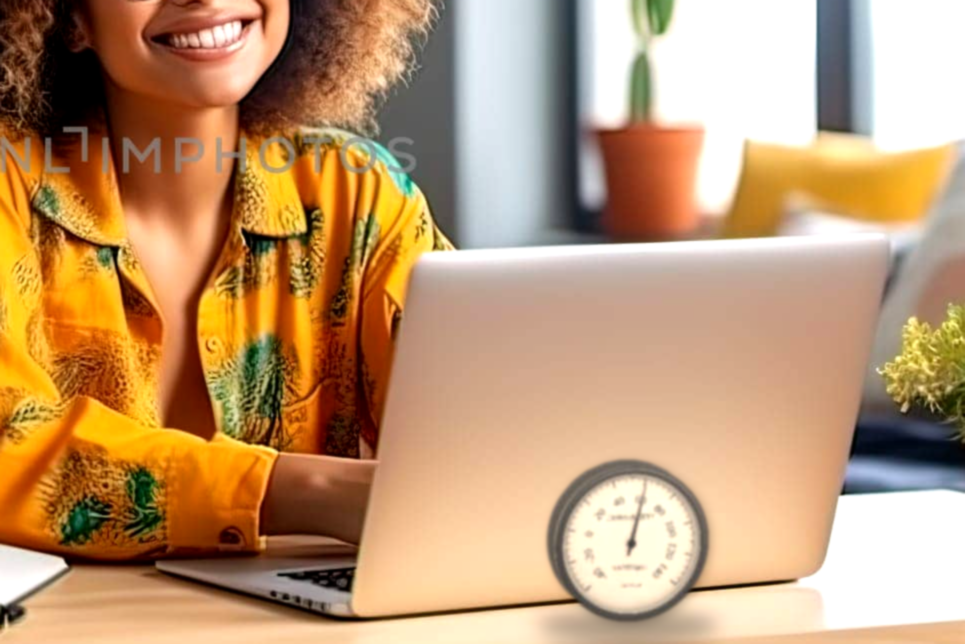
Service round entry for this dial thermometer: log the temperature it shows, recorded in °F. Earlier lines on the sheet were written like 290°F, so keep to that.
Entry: 60°F
